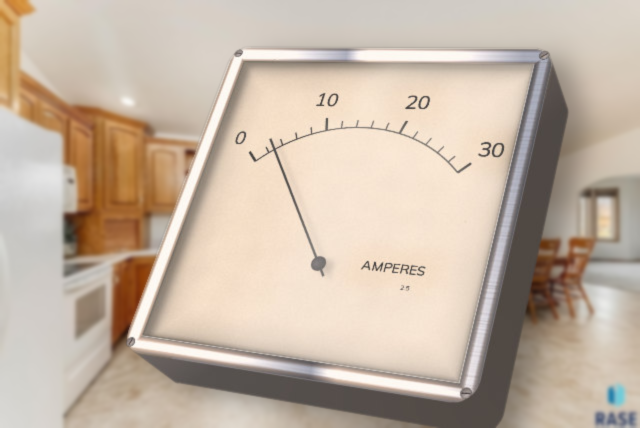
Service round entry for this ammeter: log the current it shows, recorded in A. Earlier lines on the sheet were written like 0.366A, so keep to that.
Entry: 3A
